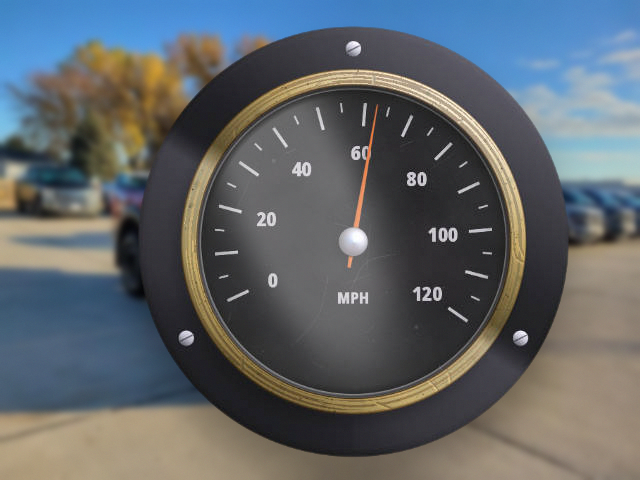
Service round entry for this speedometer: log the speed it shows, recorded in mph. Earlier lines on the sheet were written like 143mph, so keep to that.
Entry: 62.5mph
